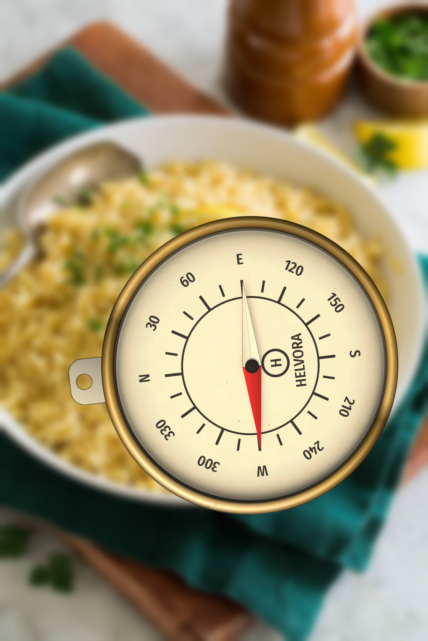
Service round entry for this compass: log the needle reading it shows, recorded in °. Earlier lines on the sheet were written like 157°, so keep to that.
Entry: 270°
